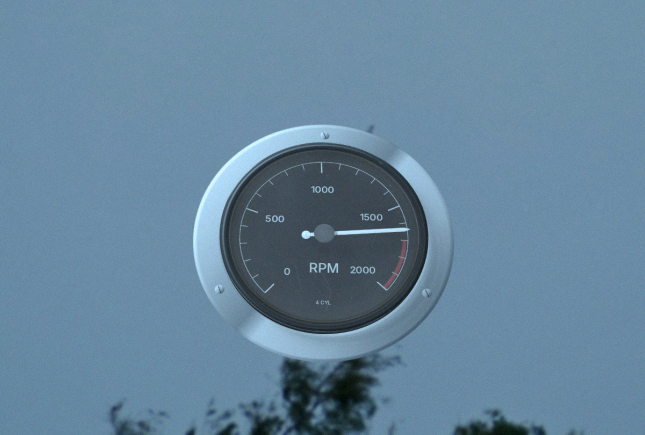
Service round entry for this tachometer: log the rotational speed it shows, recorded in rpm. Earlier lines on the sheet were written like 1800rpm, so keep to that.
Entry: 1650rpm
